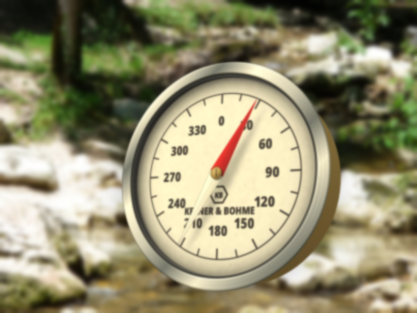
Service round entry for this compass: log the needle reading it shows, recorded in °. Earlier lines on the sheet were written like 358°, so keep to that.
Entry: 30°
